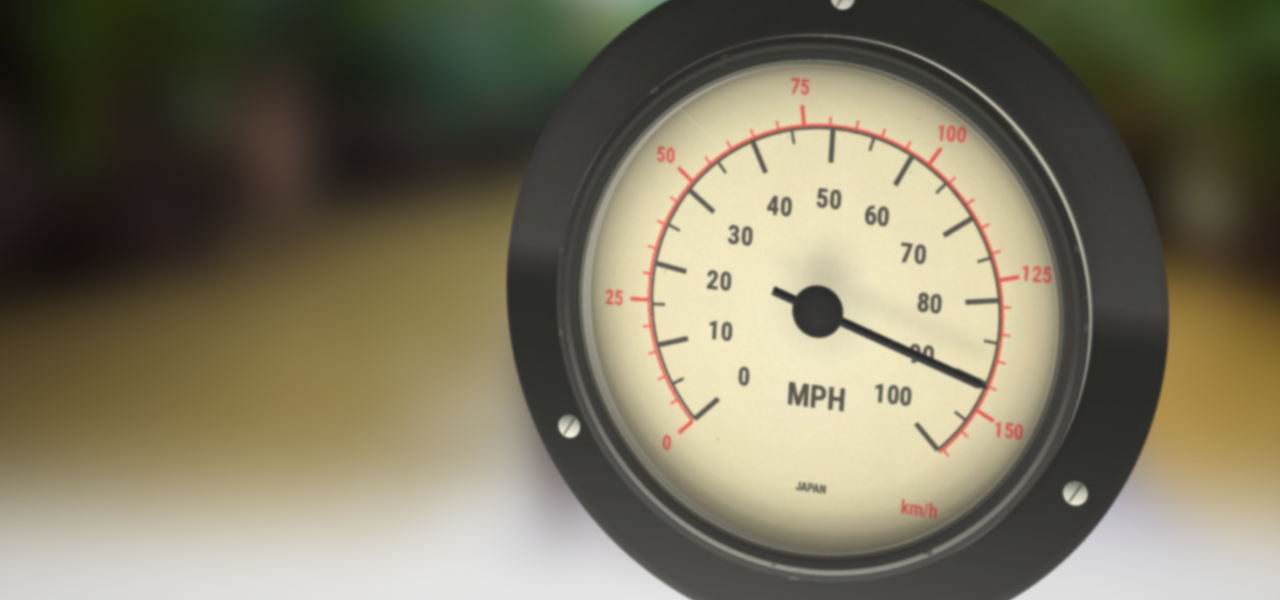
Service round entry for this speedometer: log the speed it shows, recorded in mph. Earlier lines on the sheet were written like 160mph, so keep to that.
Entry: 90mph
